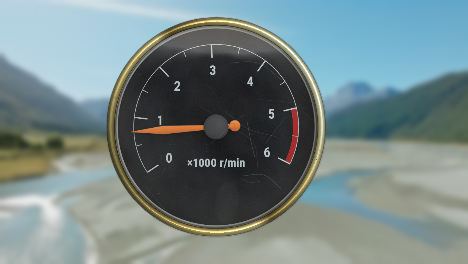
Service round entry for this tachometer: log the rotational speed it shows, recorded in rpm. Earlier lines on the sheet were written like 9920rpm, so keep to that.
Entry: 750rpm
